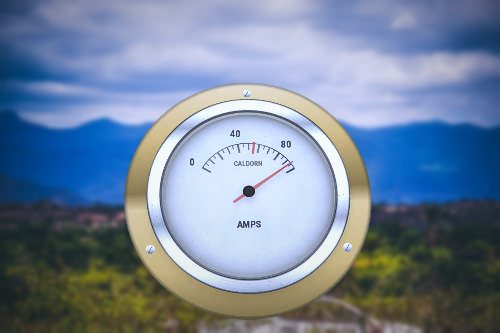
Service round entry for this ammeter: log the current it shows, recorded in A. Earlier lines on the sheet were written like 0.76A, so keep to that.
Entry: 95A
